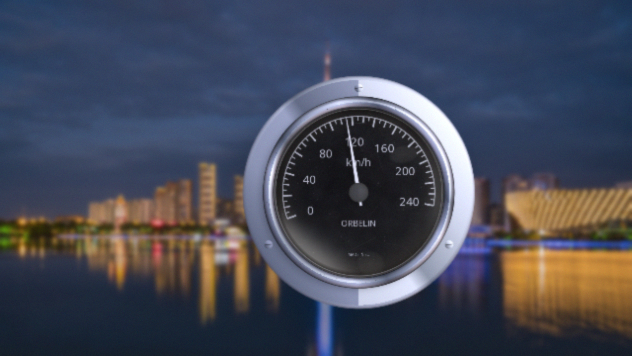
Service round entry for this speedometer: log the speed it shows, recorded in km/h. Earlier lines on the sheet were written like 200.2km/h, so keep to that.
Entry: 115km/h
